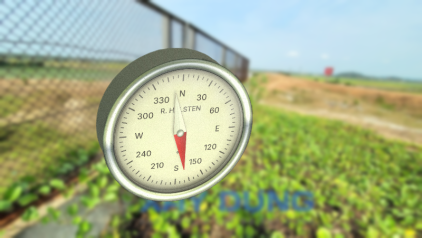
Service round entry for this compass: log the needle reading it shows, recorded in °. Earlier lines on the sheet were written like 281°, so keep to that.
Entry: 170°
